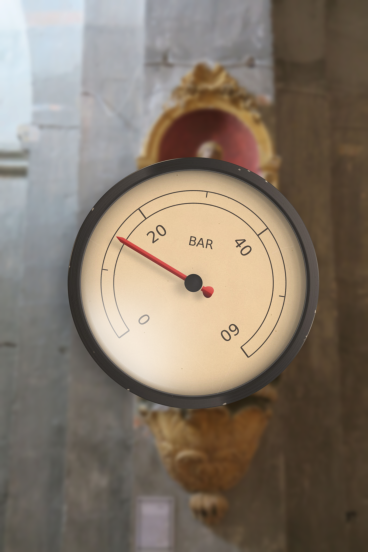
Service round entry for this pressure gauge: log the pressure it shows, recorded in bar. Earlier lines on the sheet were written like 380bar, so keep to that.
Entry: 15bar
